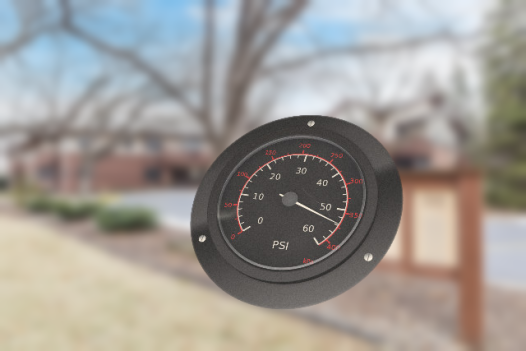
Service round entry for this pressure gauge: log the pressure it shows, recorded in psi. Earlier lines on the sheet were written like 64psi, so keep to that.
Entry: 54psi
